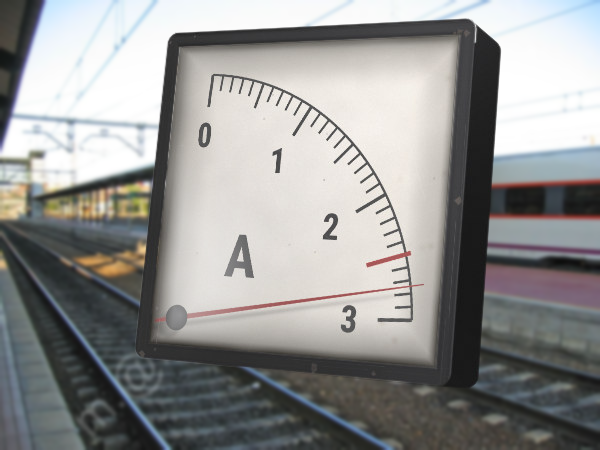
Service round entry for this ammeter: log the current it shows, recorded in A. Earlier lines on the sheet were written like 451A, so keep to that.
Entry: 2.75A
